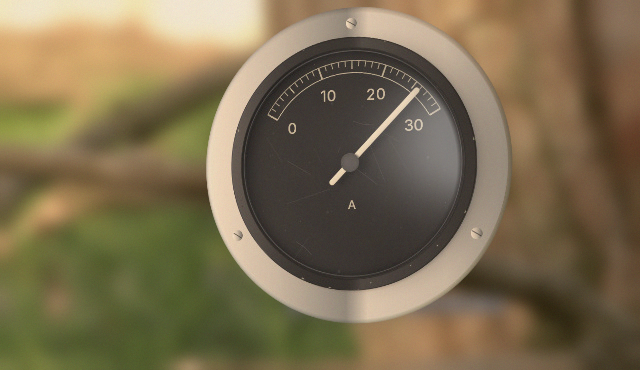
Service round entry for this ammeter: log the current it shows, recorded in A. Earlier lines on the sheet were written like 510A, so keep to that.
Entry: 26A
